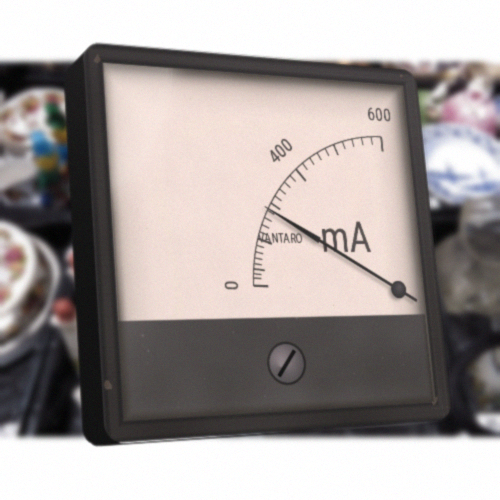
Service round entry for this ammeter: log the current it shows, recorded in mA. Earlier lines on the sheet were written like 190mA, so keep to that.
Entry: 280mA
